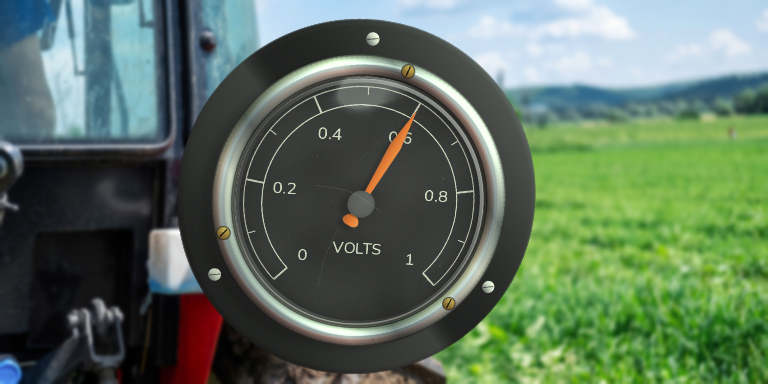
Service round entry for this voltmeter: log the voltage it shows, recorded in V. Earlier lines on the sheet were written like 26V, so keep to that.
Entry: 0.6V
